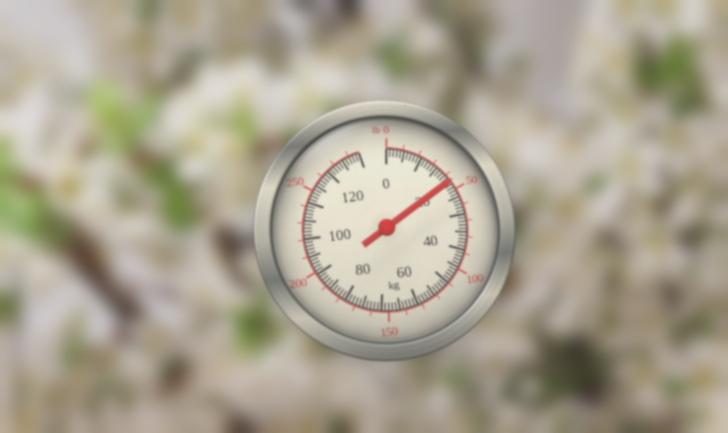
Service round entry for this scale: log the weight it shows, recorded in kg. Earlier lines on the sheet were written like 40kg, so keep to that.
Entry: 20kg
